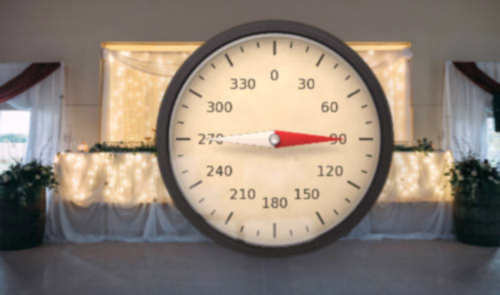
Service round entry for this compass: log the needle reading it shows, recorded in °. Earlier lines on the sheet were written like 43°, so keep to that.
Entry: 90°
